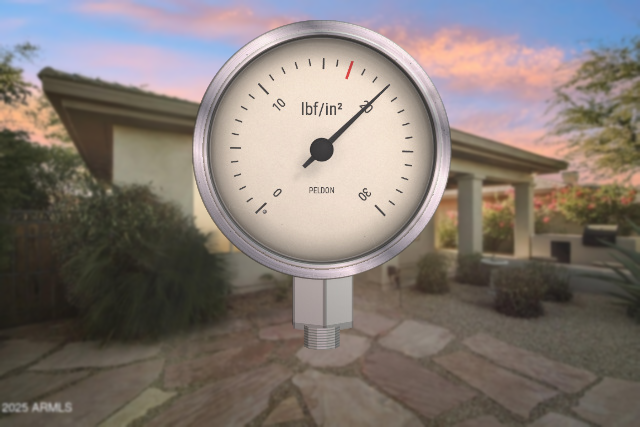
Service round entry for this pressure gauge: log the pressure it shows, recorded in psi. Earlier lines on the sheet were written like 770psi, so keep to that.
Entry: 20psi
